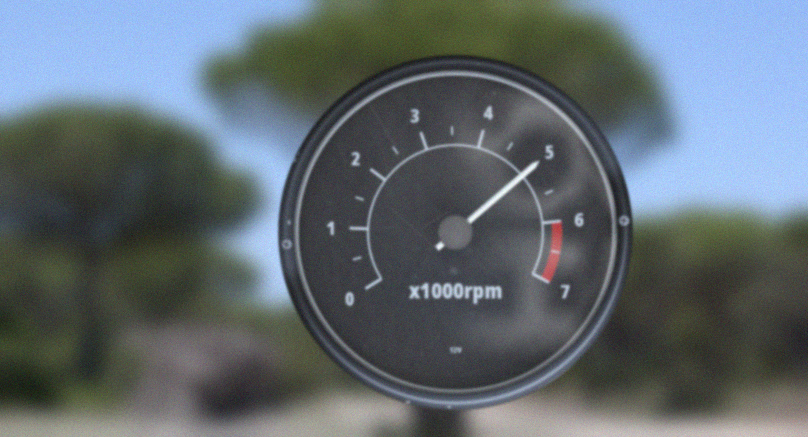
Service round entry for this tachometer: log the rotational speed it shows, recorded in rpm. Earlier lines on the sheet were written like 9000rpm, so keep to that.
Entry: 5000rpm
